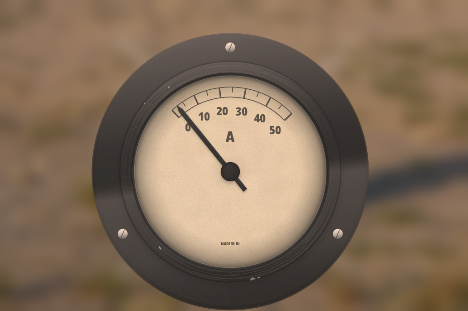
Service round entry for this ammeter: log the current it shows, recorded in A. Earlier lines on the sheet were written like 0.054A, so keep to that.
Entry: 2.5A
